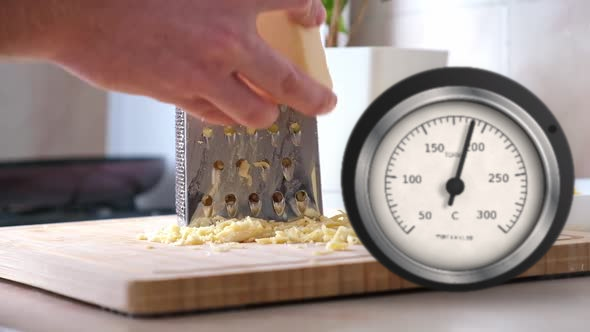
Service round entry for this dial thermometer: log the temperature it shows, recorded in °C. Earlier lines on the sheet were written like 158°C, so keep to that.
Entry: 190°C
